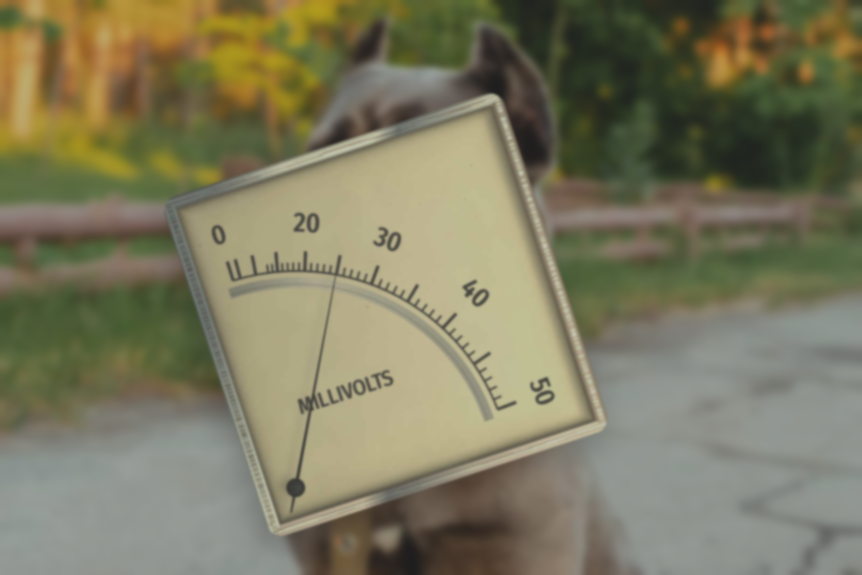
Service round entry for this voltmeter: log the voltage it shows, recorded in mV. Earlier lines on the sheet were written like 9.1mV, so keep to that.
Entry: 25mV
